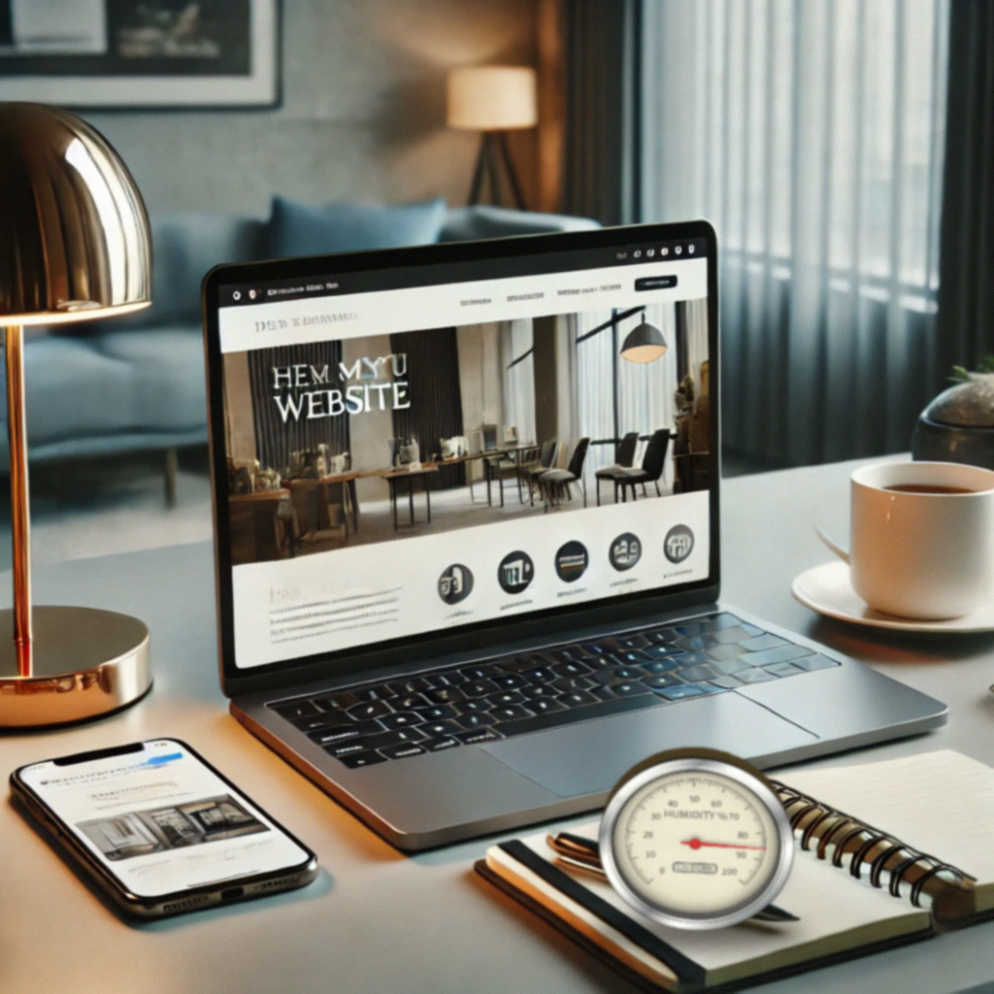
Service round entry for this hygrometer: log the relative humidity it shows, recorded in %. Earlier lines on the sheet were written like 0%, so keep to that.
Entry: 85%
